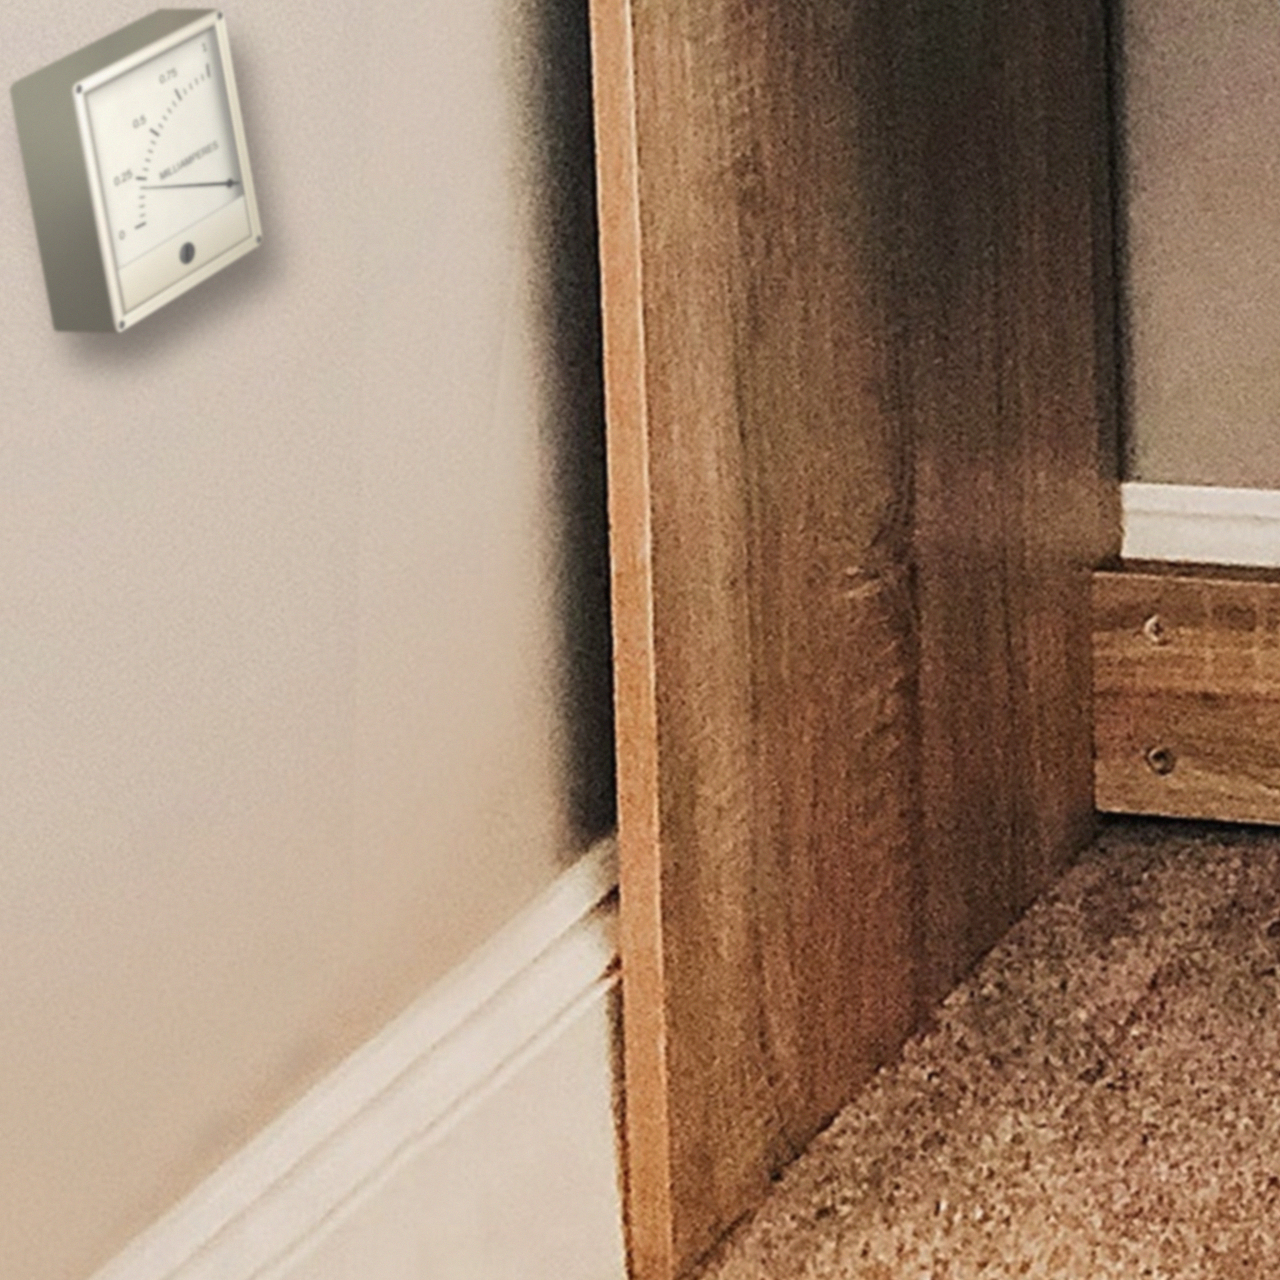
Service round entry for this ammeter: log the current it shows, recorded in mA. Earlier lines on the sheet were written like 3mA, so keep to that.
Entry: 0.2mA
